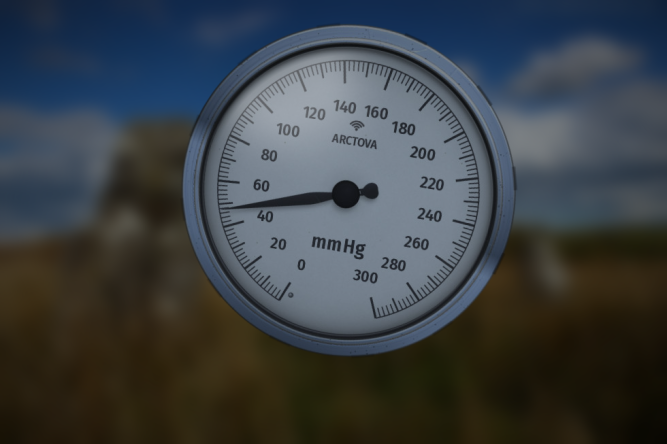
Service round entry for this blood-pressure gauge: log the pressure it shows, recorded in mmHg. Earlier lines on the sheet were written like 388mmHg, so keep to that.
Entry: 48mmHg
